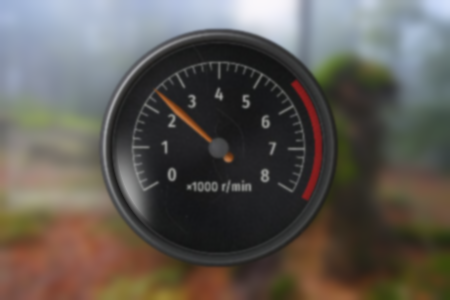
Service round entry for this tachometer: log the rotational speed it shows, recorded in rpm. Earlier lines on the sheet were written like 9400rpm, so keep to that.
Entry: 2400rpm
